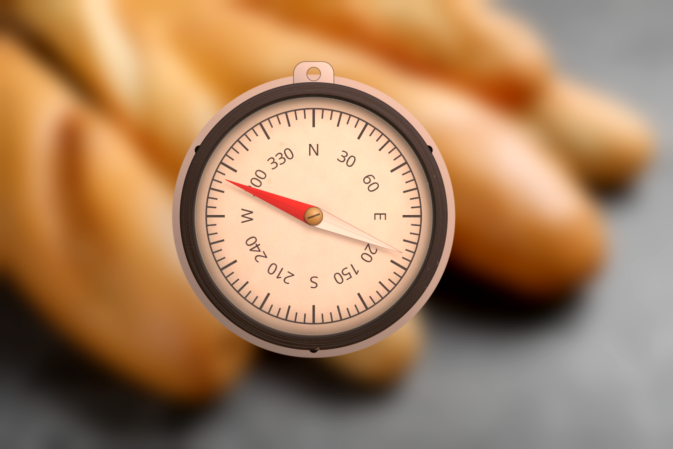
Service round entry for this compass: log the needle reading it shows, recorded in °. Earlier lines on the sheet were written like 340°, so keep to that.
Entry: 292.5°
